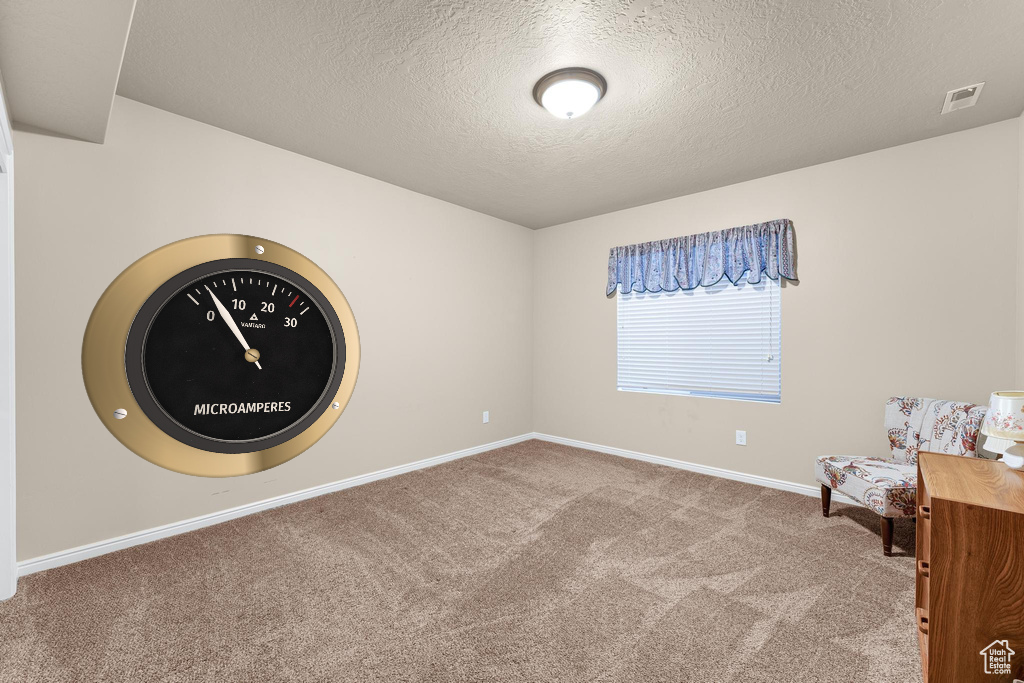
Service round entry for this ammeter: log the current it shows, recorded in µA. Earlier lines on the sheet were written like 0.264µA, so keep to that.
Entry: 4µA
